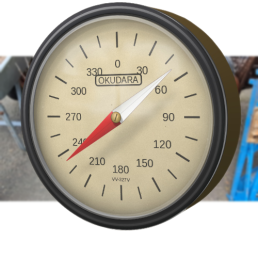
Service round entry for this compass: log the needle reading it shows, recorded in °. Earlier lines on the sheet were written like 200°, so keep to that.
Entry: 232.5°
